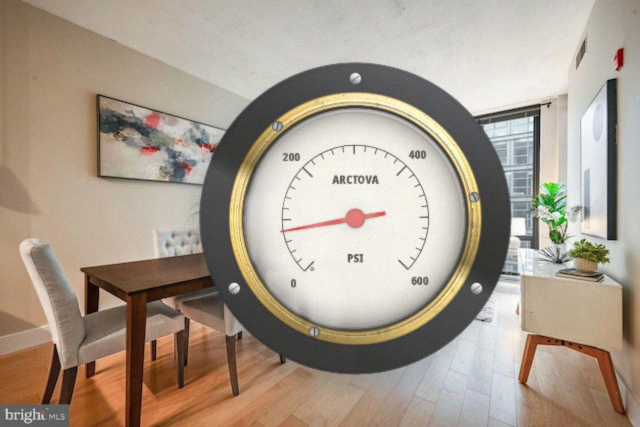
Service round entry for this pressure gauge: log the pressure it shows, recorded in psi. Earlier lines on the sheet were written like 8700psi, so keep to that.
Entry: 80psi
